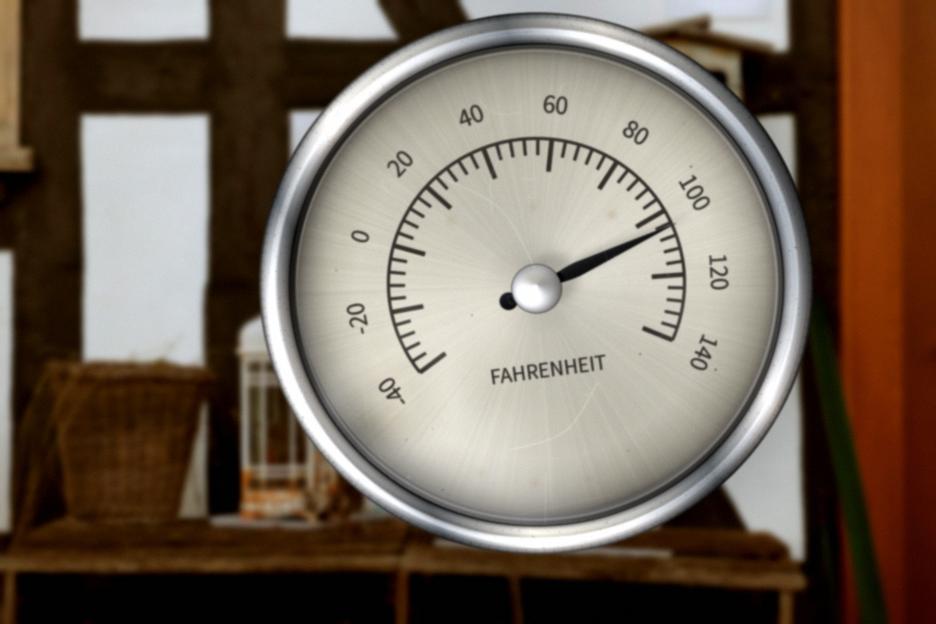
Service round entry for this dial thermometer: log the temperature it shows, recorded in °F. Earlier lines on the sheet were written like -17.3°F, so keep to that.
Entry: 104°F
